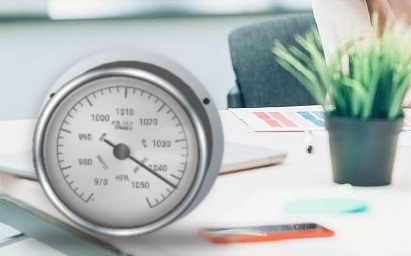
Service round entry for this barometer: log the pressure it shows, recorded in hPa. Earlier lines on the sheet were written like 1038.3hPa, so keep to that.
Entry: 1042hPa
